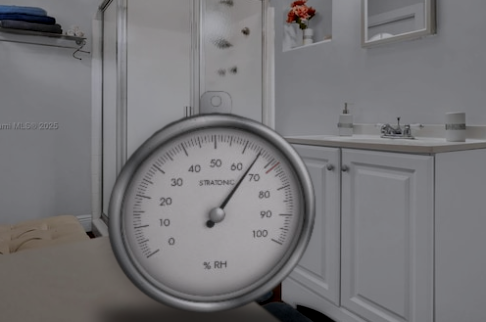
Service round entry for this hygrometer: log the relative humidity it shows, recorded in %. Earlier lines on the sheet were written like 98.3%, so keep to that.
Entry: 65%
